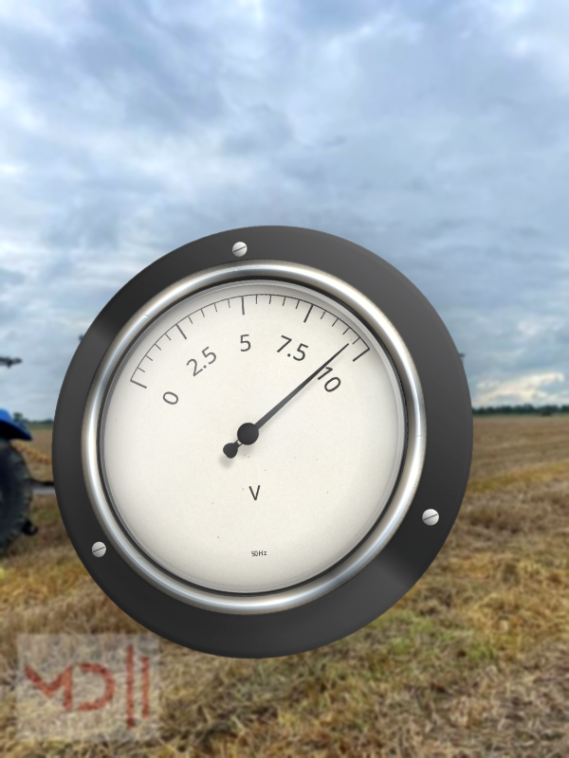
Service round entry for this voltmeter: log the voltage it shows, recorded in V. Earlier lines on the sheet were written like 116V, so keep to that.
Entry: 9.5V
